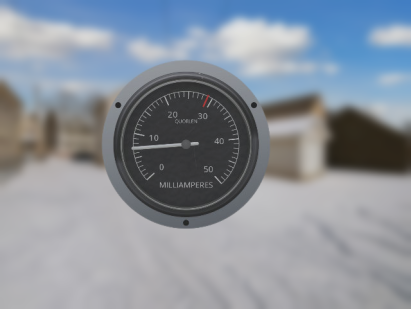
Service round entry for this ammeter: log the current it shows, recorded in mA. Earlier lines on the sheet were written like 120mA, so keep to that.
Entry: 7mA
